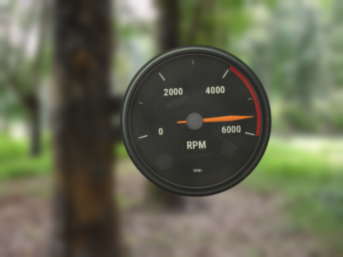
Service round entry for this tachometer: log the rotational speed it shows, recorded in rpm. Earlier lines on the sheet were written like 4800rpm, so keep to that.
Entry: 5500rpm
